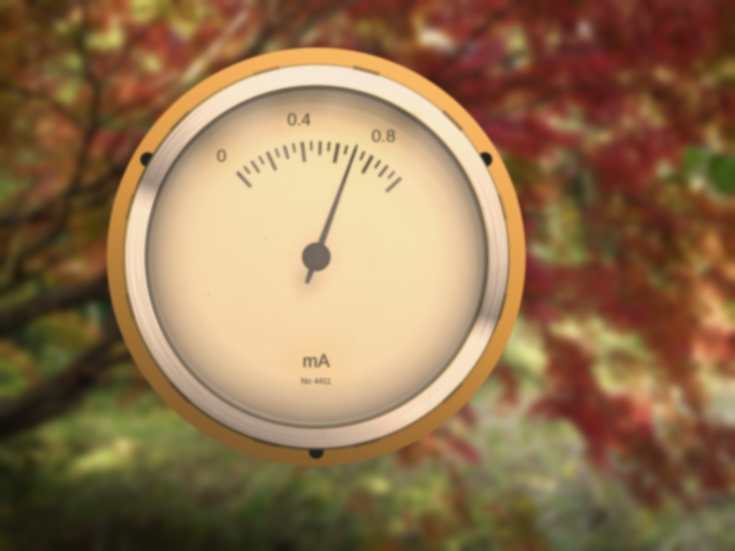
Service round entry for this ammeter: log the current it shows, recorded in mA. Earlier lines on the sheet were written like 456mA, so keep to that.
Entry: 0.7mA
